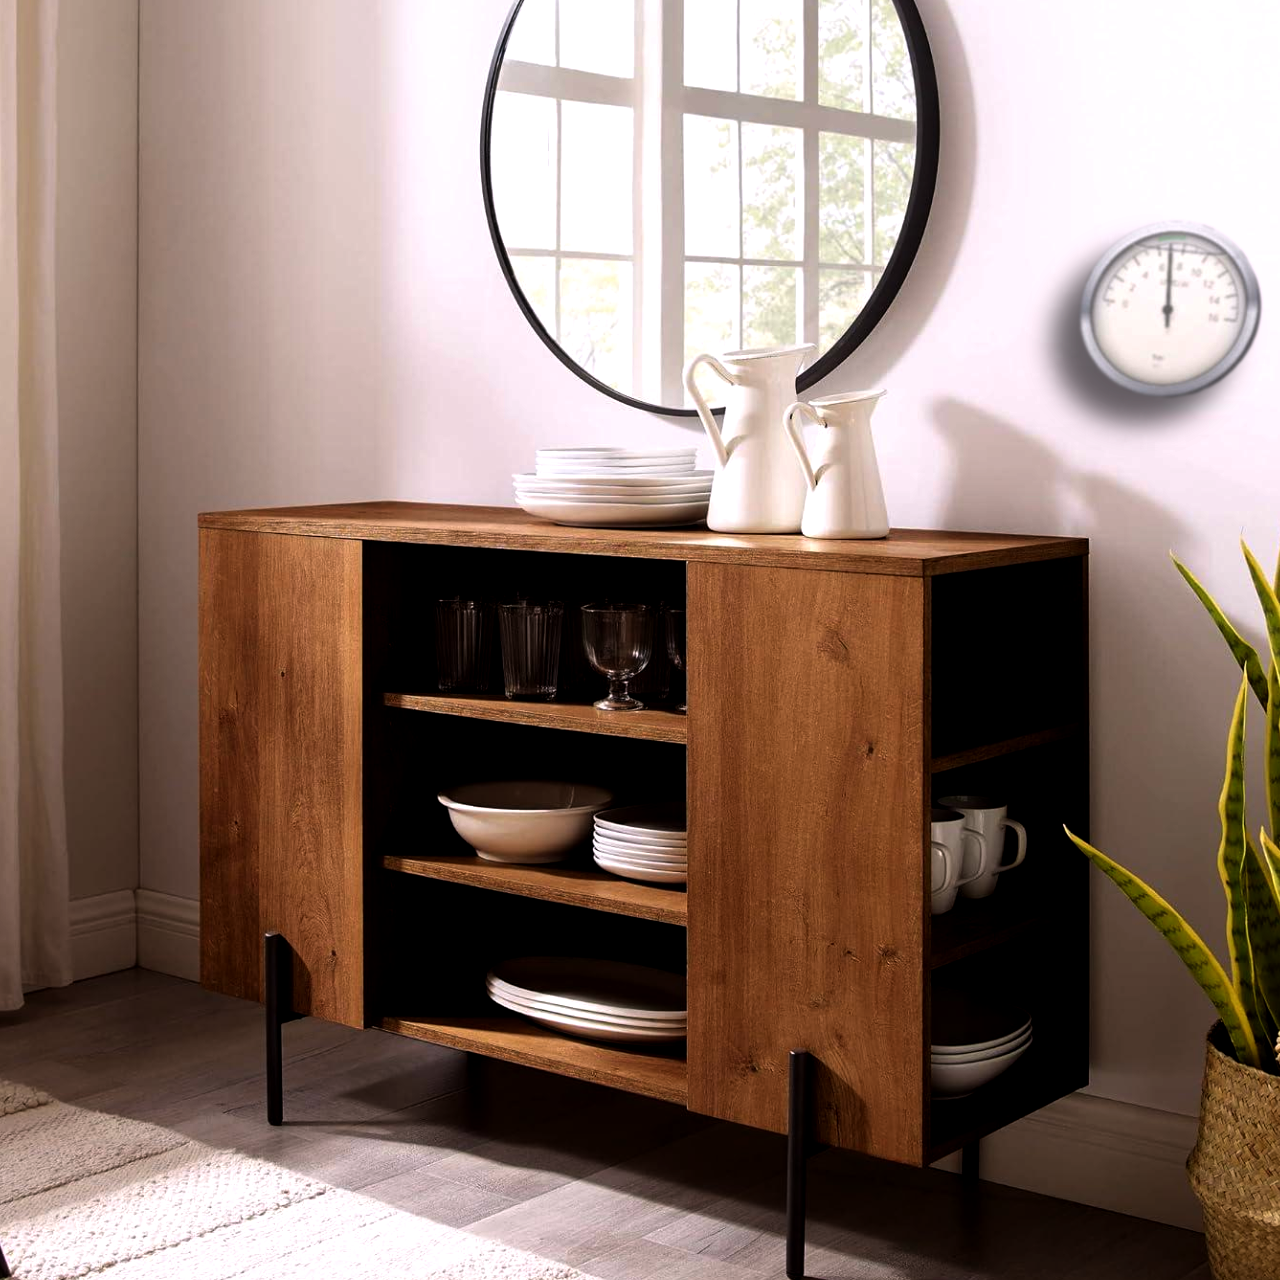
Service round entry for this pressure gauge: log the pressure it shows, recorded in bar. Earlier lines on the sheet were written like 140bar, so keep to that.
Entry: 7bar
